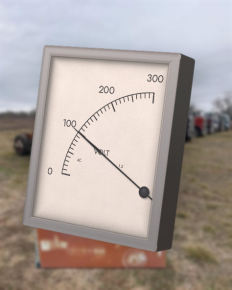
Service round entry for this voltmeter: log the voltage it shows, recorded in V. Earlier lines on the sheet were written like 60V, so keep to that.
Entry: 100V
